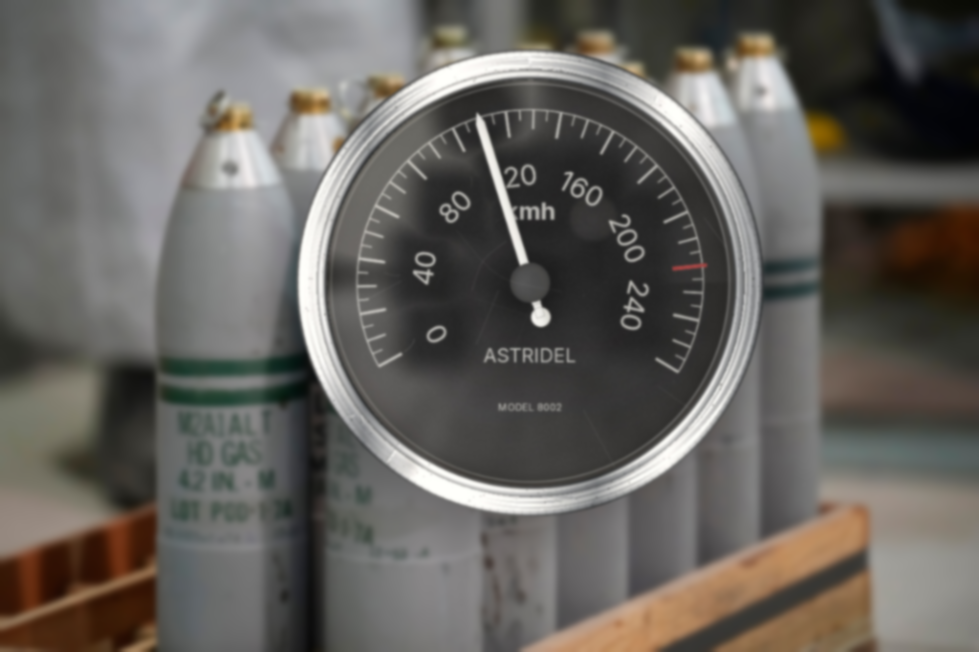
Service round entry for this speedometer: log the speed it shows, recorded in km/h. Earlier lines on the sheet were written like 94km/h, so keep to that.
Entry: 110km/h
